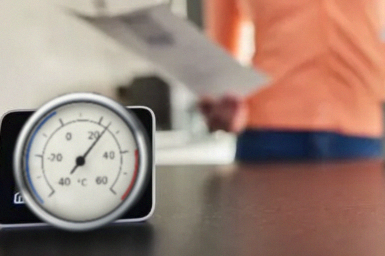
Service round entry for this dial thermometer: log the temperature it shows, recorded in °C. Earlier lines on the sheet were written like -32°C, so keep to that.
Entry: 25°C
